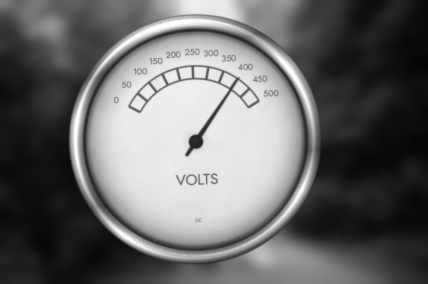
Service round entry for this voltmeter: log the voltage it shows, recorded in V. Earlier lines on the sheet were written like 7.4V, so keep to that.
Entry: 400V
